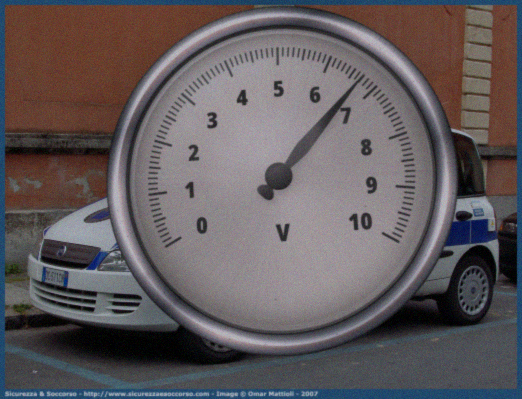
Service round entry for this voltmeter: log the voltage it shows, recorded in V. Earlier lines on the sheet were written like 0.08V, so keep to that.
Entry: 6.7V
